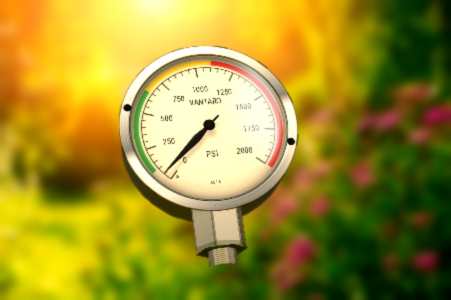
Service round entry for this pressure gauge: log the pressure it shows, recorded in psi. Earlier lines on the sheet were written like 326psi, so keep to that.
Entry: 50psi
